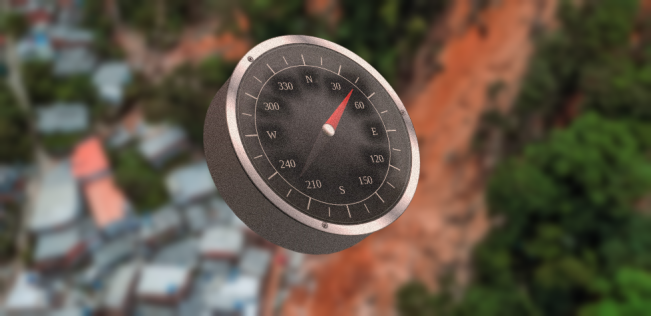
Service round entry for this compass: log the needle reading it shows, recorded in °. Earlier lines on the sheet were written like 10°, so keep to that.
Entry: 45°
